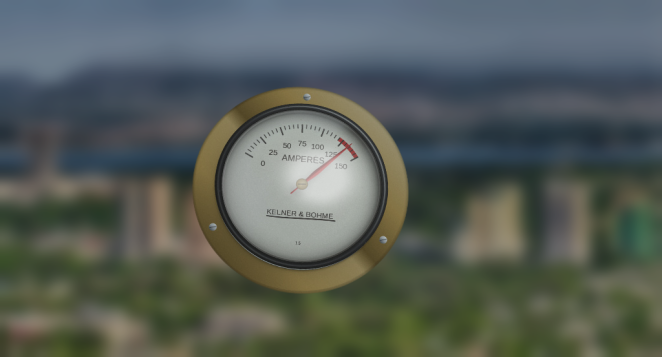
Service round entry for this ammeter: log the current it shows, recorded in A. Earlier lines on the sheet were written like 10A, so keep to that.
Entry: 135A
